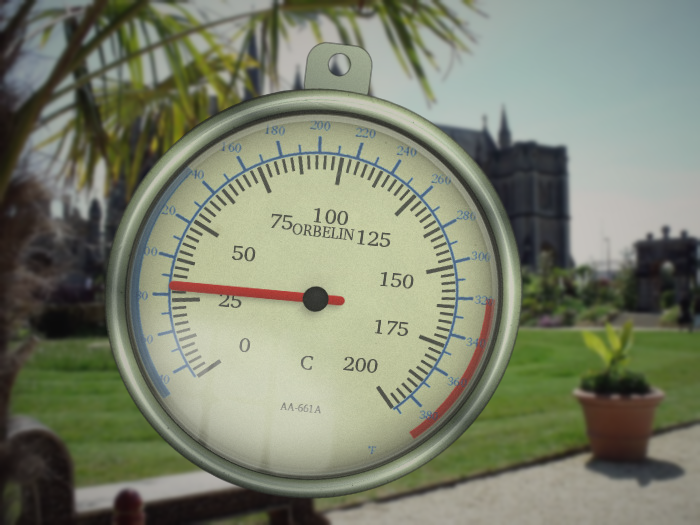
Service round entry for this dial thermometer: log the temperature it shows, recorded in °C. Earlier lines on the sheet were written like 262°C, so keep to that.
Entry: 30°C
